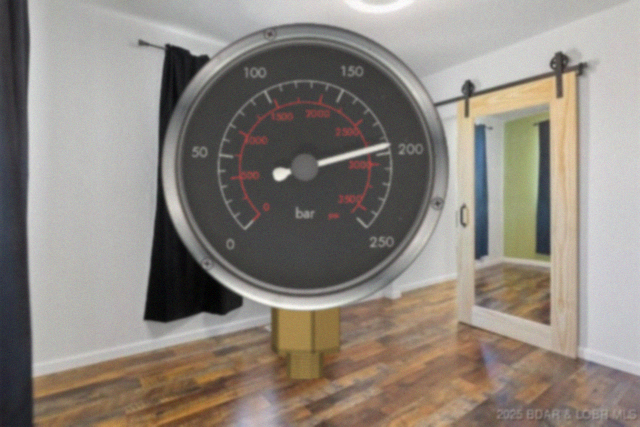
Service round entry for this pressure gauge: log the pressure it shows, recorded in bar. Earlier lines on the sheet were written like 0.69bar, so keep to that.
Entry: 195bar
